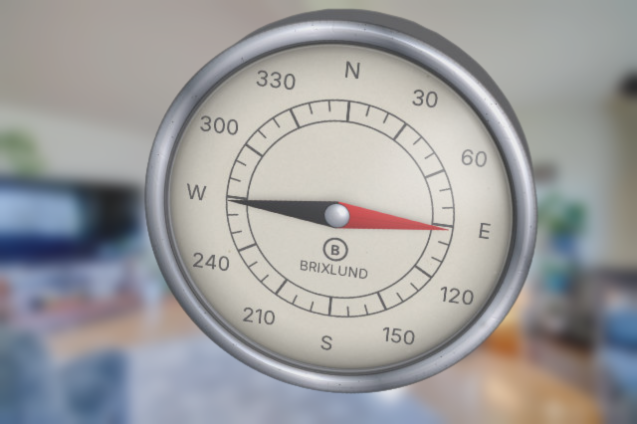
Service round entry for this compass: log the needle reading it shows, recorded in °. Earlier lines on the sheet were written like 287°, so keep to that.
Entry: 90°
